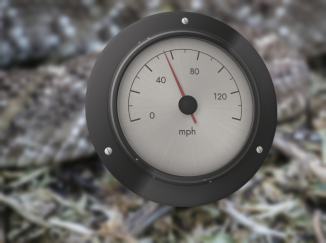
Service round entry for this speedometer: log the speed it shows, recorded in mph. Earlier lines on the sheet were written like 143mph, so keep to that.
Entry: 55mph
